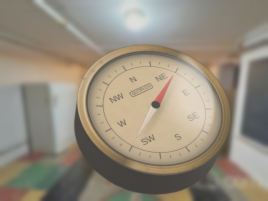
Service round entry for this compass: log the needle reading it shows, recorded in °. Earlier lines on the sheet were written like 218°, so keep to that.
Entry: 60°
